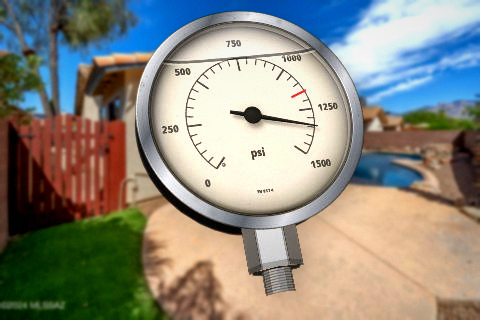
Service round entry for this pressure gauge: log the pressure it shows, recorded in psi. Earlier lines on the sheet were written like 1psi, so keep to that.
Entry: 1350psi
